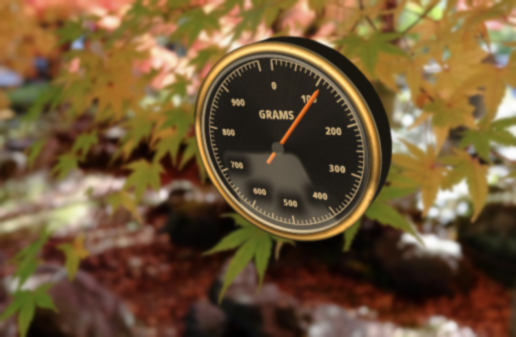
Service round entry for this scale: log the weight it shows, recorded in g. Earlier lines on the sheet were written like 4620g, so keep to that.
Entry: 110g
